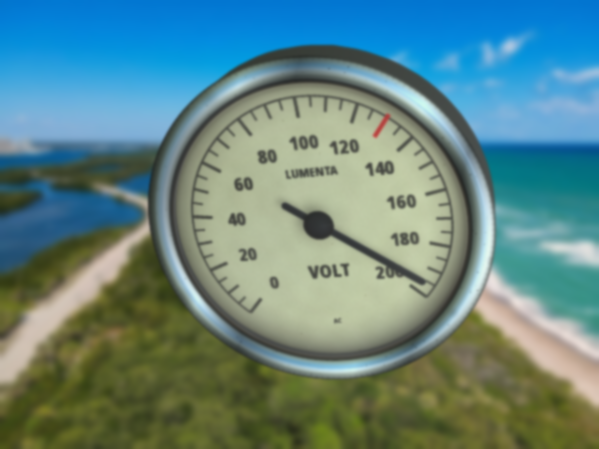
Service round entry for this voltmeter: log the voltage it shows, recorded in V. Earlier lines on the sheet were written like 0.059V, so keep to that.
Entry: 195V
